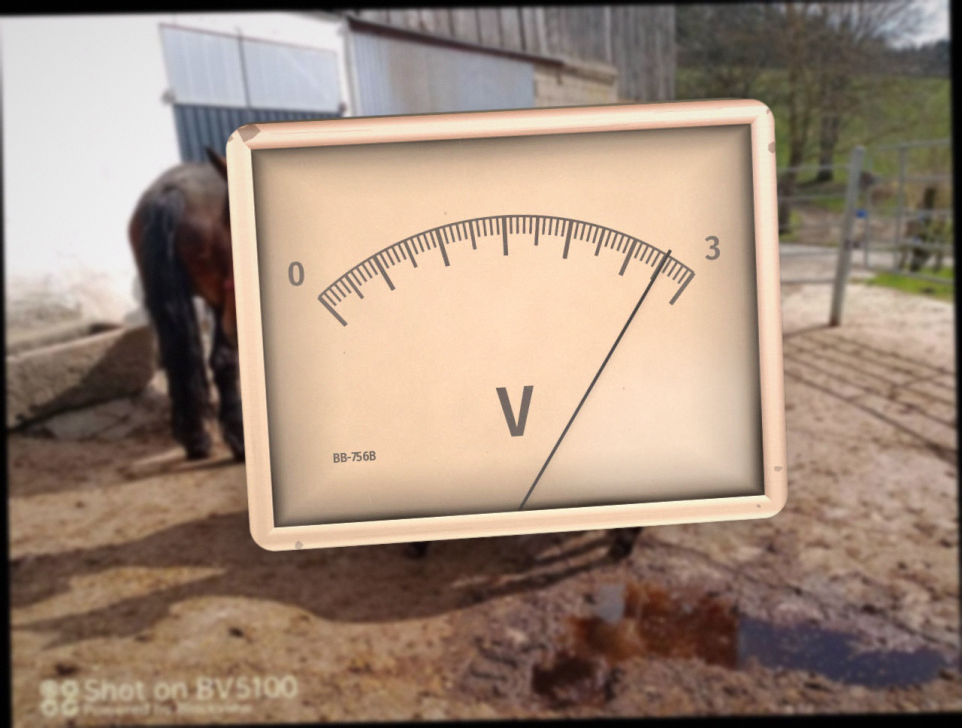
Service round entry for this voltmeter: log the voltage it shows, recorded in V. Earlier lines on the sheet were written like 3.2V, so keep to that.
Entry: 2.75V
